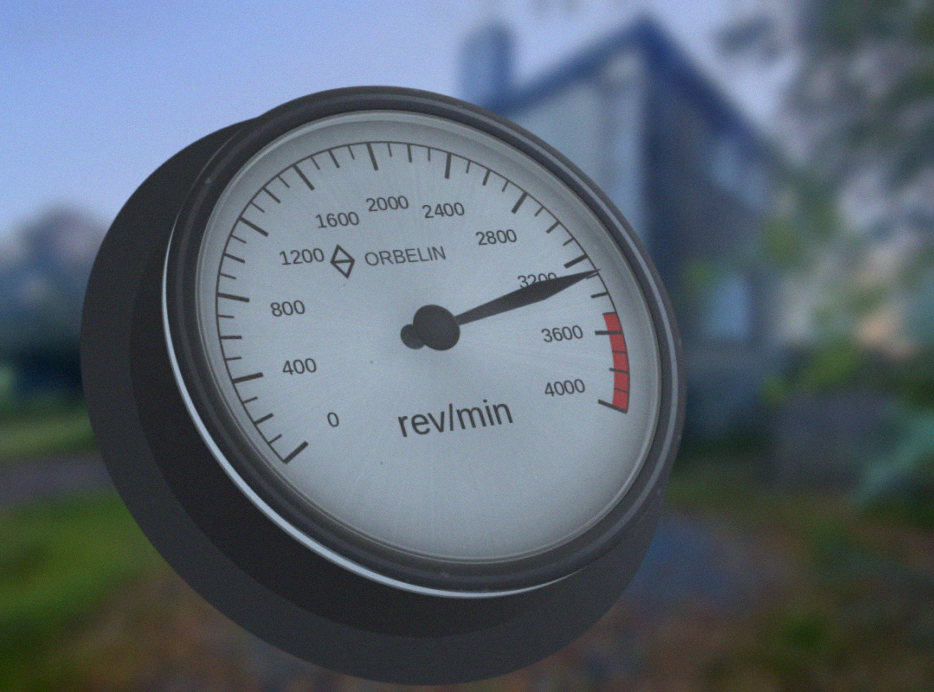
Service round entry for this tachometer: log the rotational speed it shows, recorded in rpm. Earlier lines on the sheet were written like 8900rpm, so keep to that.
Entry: 3300rpm
